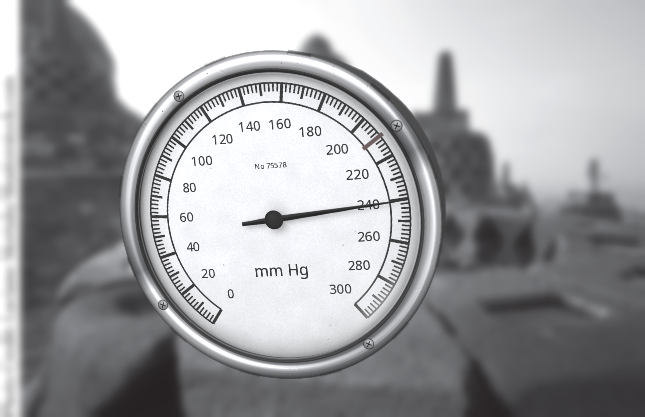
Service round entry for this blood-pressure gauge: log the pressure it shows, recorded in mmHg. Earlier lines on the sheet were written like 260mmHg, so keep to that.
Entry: 240mmHg
